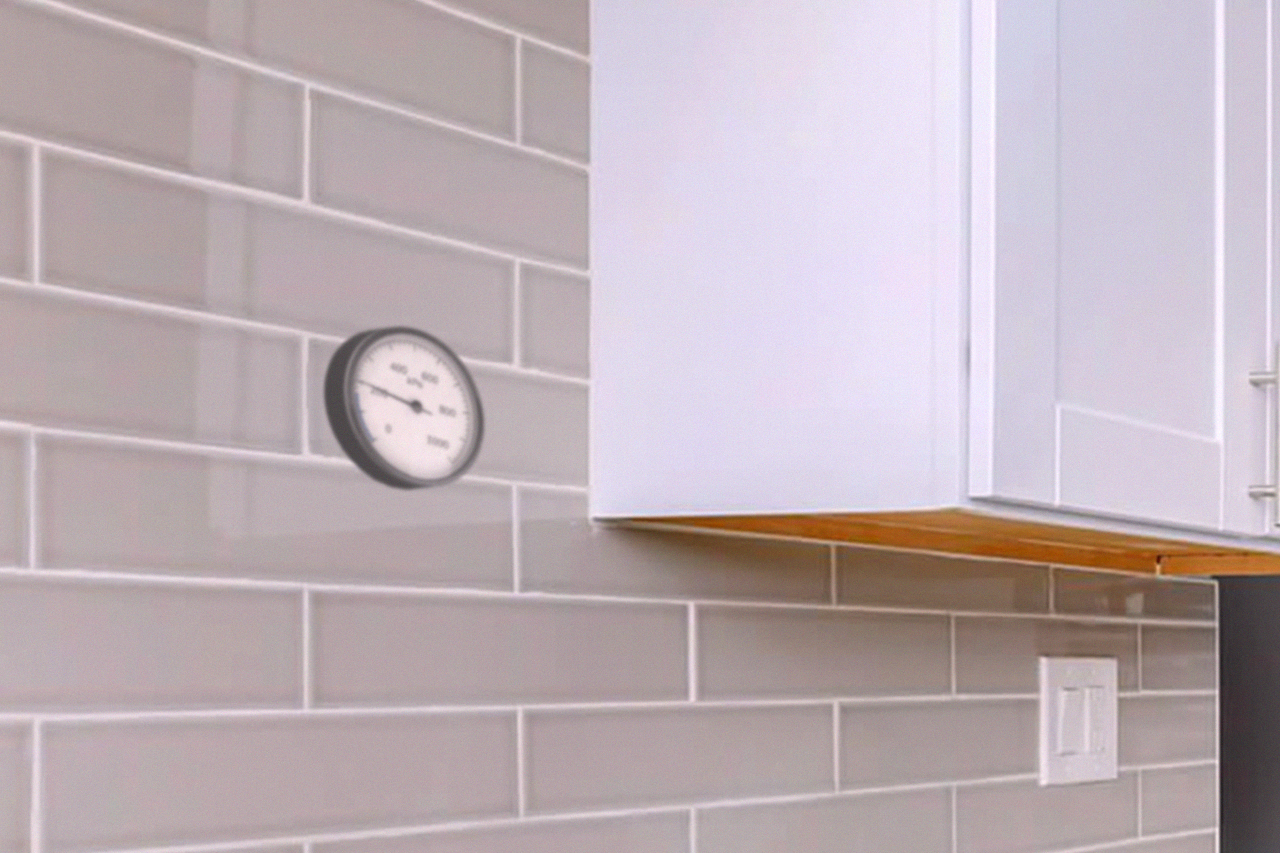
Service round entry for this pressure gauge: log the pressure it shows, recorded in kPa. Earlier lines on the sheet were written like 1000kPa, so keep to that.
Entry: 200kPa
